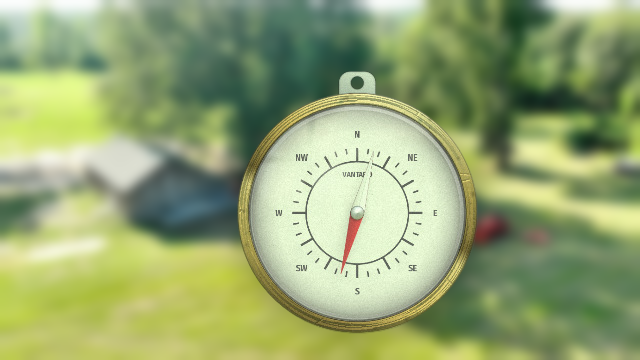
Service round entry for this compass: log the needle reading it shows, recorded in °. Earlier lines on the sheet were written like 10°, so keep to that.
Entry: 195°
